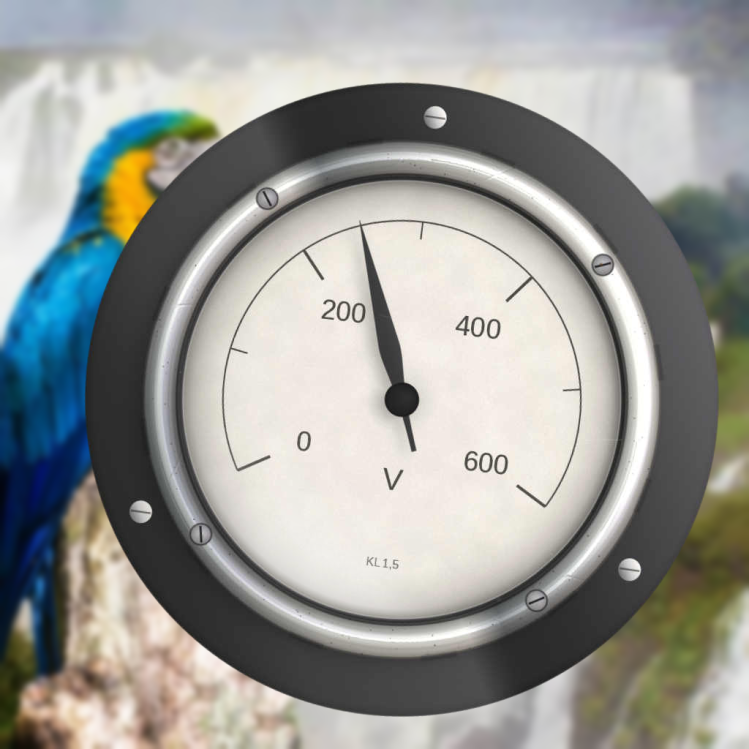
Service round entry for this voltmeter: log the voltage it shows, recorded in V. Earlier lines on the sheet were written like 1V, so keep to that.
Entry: 250V
